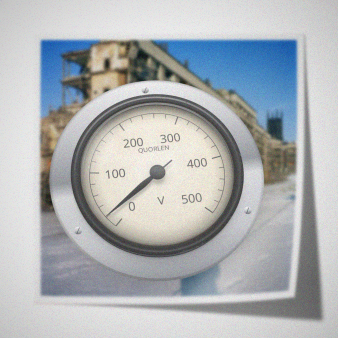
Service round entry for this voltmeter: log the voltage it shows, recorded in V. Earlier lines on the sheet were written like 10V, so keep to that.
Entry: 20V
